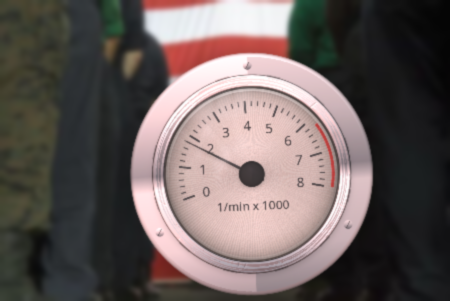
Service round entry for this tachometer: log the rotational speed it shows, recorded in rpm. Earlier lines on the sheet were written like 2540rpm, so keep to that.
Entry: 1800rpm
